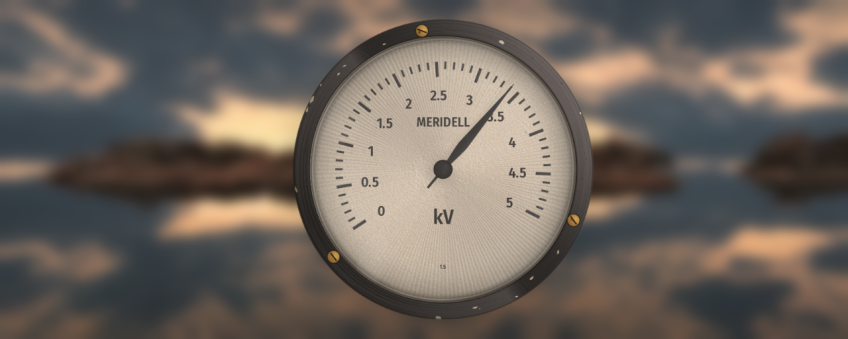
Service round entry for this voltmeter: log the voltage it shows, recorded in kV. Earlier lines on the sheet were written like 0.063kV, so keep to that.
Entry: 3.4kV
